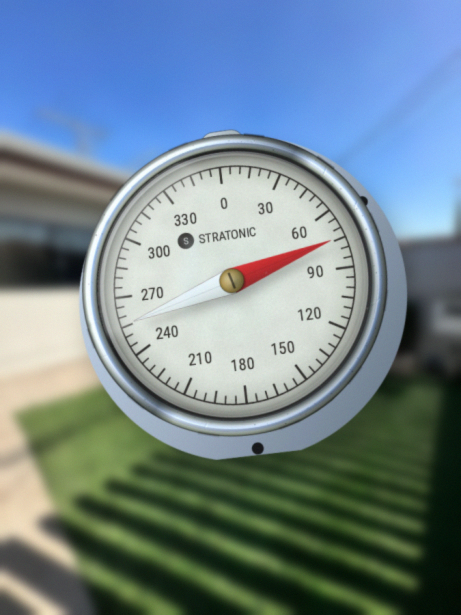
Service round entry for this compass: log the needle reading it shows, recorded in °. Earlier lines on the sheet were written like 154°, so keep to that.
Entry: 75°
